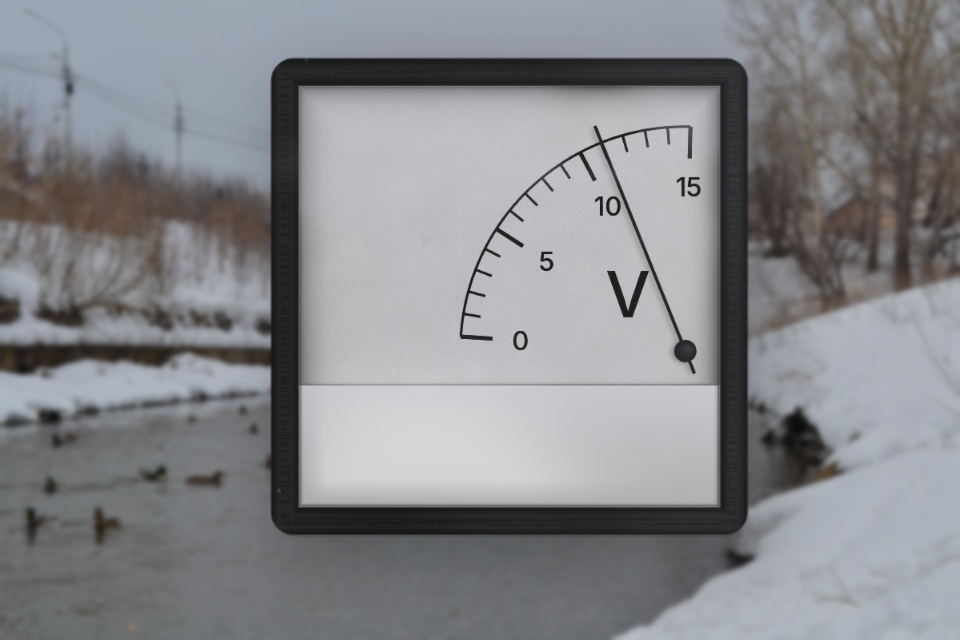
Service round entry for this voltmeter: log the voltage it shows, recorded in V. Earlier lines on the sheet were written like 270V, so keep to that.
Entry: 11V
